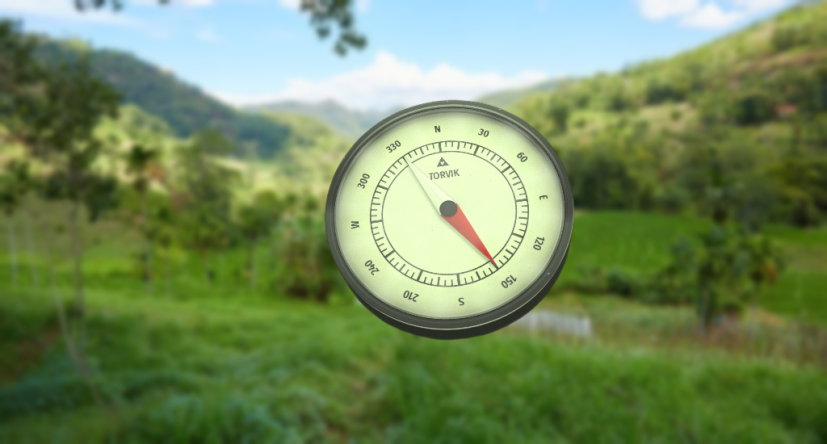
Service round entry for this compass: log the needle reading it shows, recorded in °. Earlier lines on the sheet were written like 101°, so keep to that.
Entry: 150°
